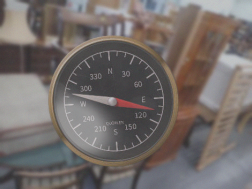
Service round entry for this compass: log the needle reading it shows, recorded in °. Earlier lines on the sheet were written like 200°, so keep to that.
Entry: 105°
